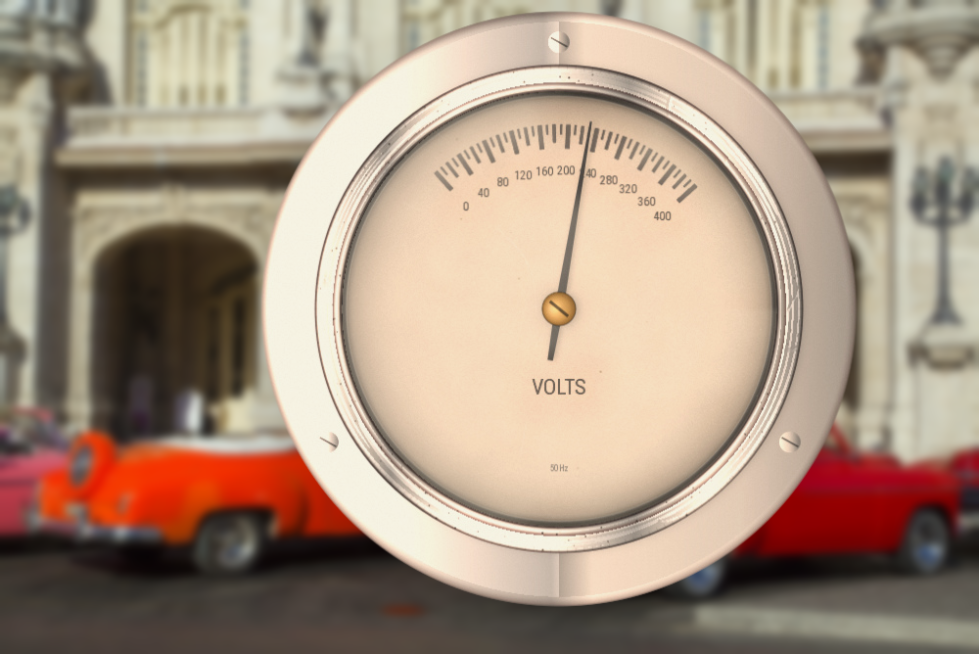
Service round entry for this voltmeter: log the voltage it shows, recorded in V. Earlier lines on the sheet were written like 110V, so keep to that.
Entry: 230V
